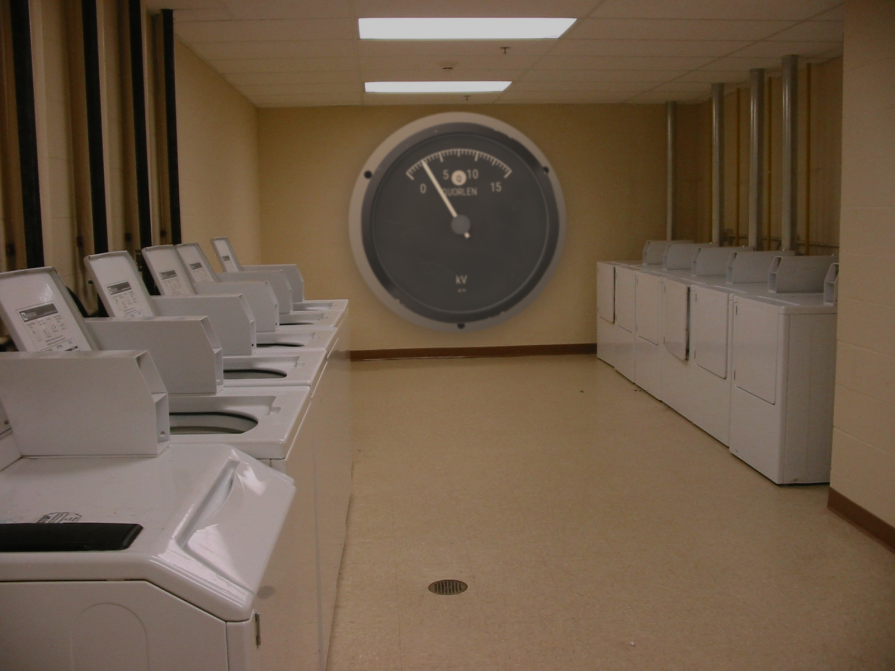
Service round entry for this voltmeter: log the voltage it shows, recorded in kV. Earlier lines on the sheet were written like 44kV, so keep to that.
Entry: 2.5kV
